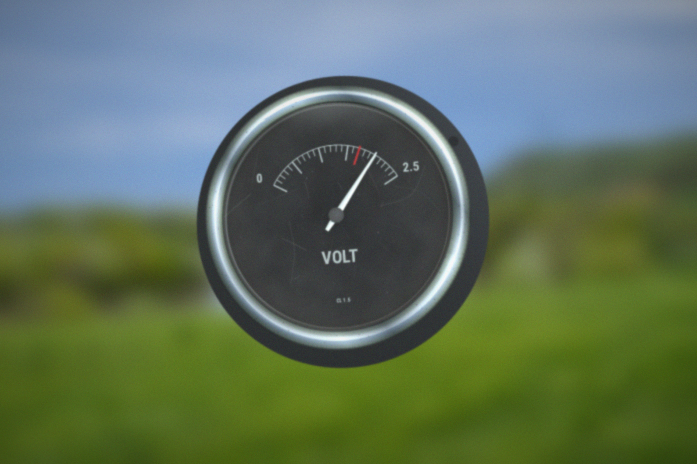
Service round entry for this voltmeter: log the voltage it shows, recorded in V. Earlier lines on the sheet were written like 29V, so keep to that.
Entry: 2V
